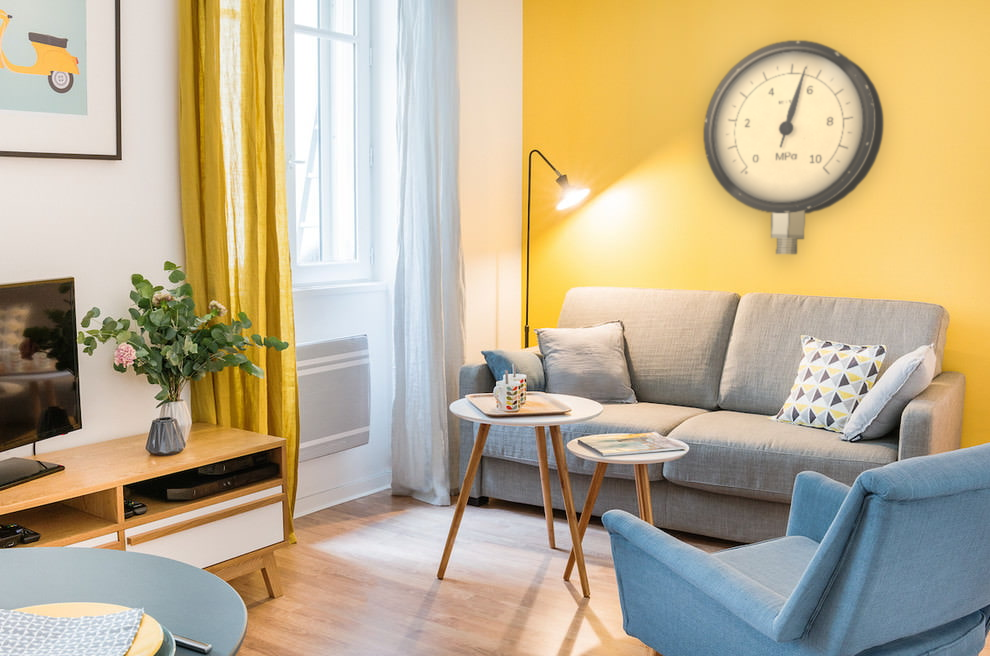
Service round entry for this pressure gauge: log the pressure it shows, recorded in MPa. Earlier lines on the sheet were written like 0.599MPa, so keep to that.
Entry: 5.5MPa
